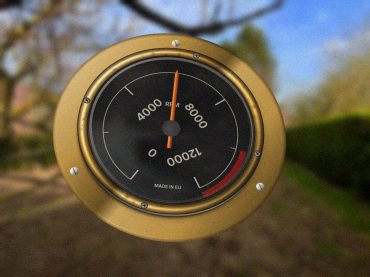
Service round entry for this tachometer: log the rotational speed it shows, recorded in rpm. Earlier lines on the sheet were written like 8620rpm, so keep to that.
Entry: 6000rpm
